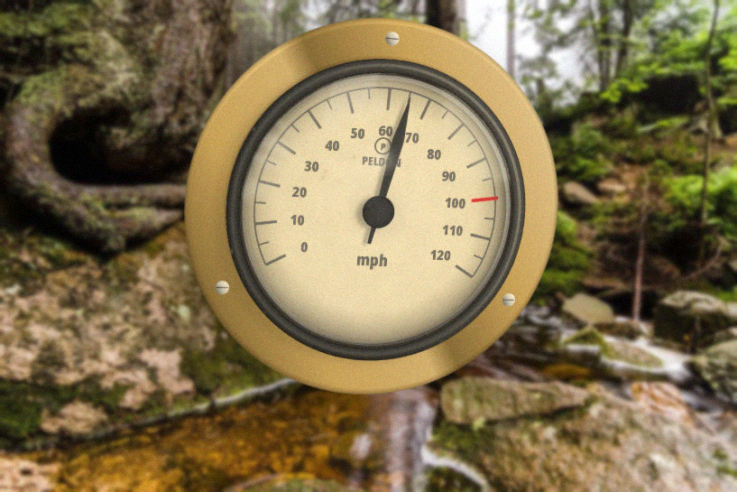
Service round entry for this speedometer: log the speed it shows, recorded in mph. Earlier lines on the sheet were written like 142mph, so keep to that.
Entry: 65mph
